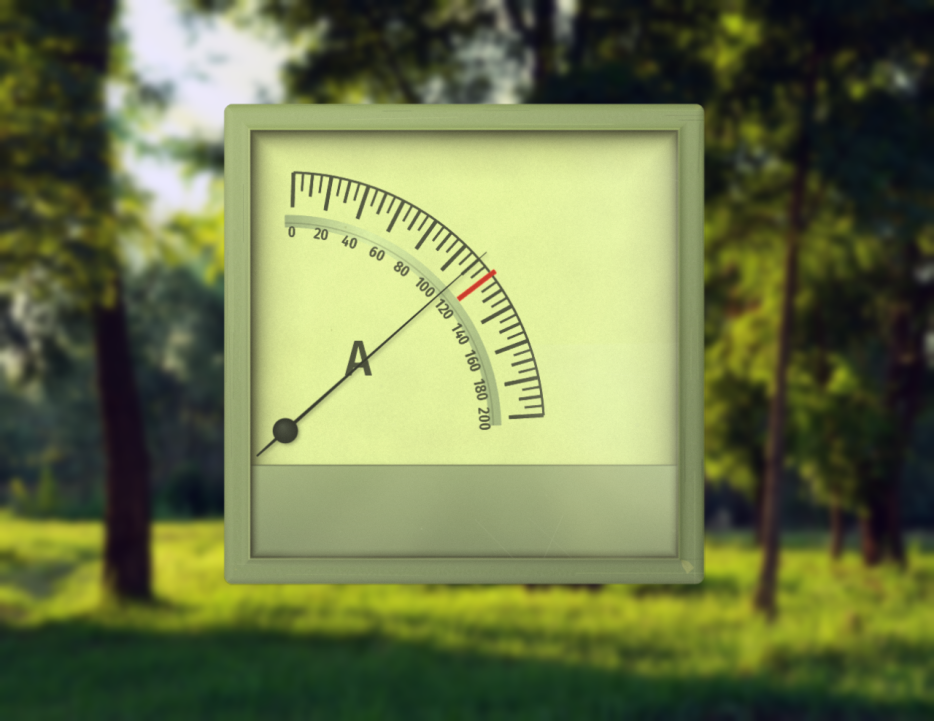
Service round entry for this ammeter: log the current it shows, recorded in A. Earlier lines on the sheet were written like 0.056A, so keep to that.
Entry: 110A
